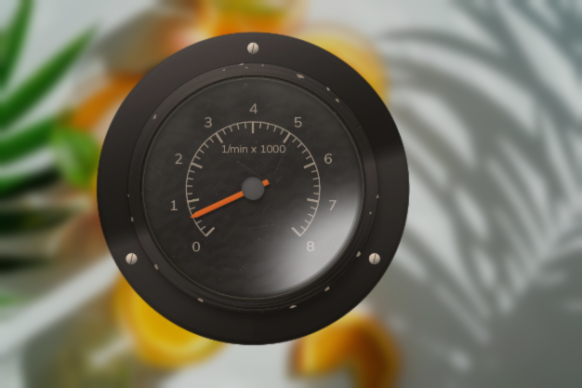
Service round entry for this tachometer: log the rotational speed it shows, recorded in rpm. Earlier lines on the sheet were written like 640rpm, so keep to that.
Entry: 600rpm
